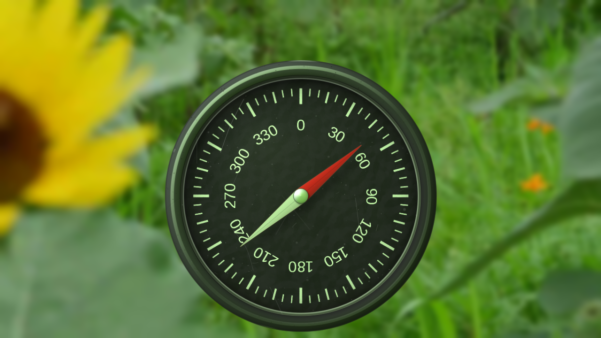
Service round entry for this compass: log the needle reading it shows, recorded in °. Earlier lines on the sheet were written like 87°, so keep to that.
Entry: 50°
